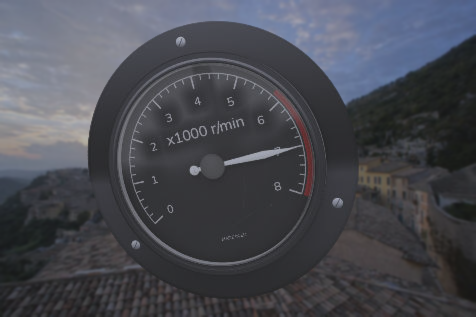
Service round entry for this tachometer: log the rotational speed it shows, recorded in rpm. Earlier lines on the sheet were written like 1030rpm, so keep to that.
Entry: 7000rpm
